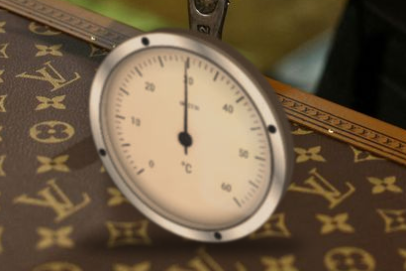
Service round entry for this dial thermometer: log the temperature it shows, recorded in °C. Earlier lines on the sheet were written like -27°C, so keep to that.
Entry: 30°C
